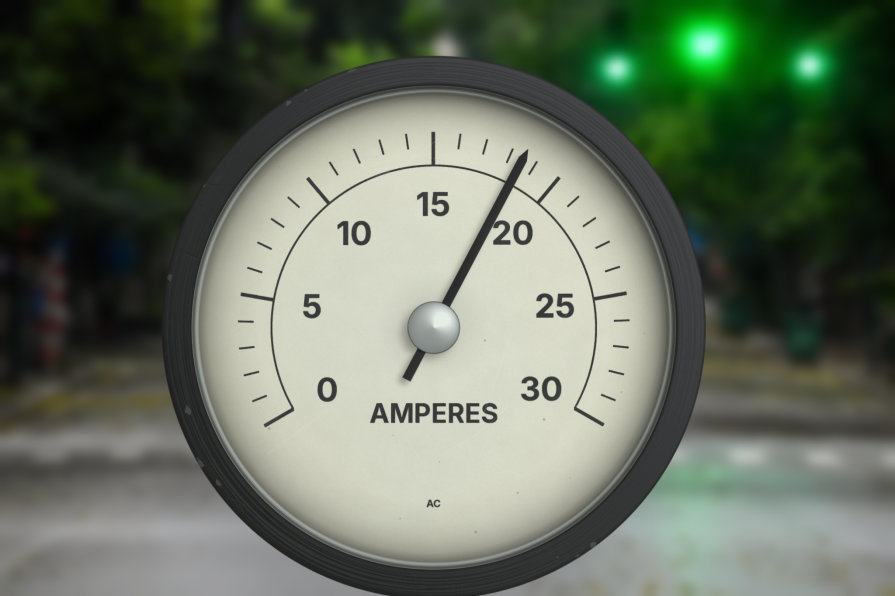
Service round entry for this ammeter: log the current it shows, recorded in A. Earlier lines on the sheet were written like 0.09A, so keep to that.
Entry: 18.5A
